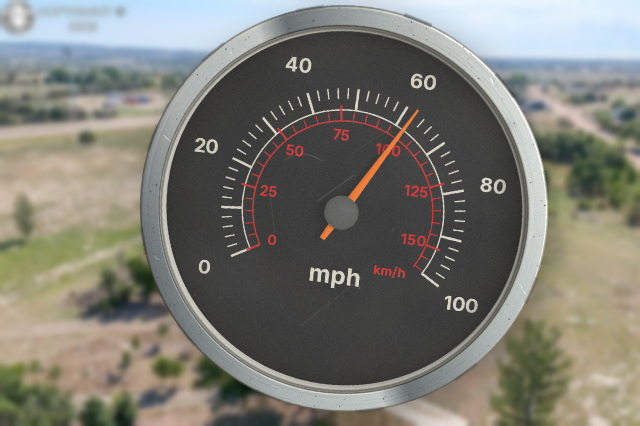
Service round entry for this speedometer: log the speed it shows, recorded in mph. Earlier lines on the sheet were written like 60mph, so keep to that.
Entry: 62mph
